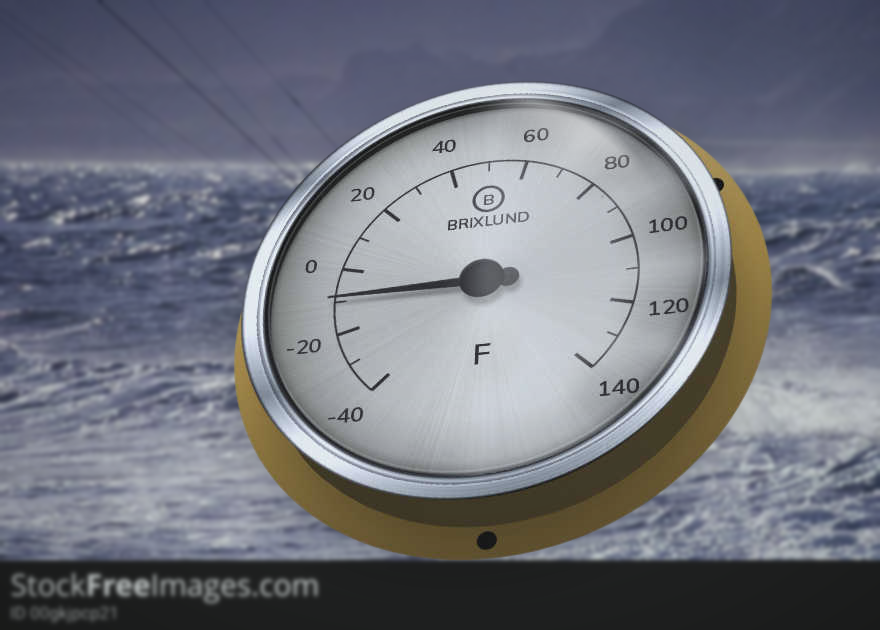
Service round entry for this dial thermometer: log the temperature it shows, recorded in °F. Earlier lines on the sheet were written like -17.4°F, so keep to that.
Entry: -10°F
